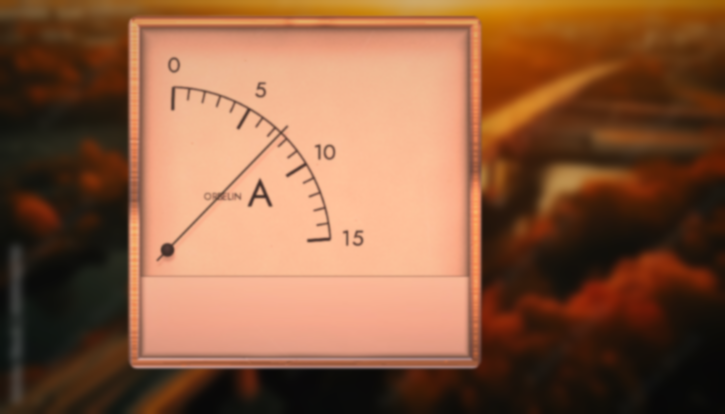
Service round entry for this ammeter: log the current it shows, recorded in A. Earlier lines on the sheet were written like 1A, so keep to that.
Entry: 7.5A
